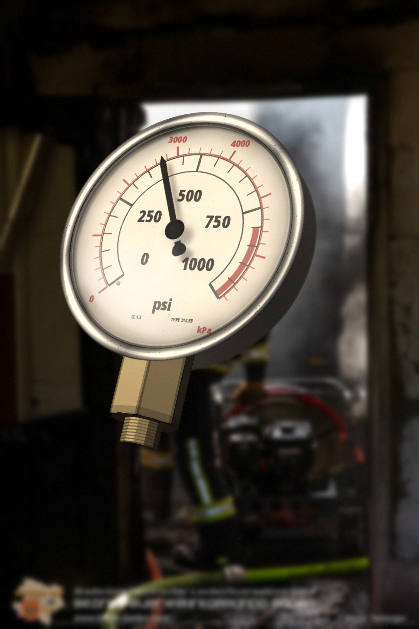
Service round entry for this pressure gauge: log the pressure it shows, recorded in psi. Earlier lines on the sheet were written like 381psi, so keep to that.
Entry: 400psi
